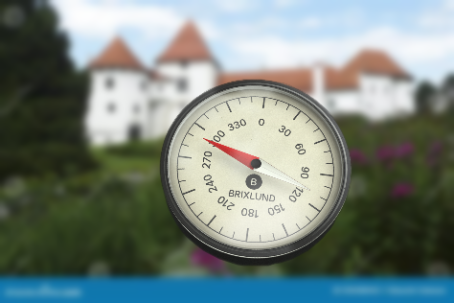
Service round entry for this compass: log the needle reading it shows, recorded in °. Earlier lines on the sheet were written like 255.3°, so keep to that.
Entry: 290°
